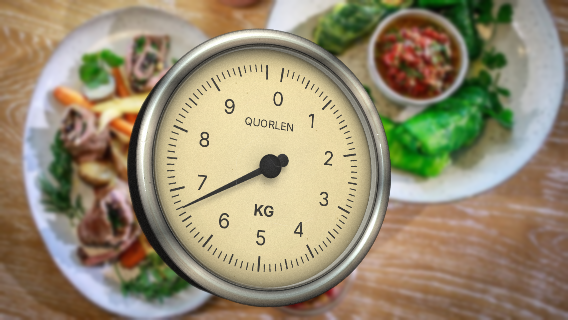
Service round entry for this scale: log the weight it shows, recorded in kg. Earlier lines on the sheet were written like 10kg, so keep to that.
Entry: 6.7kg
